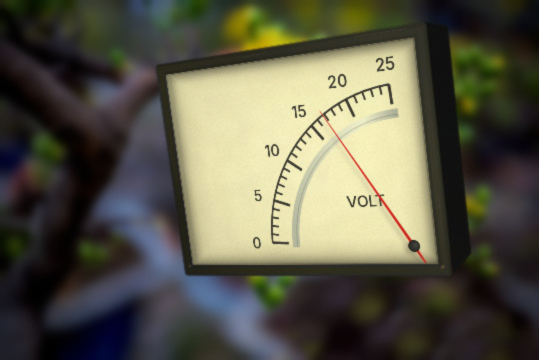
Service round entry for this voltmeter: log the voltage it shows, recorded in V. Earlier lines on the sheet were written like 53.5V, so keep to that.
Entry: 17V
